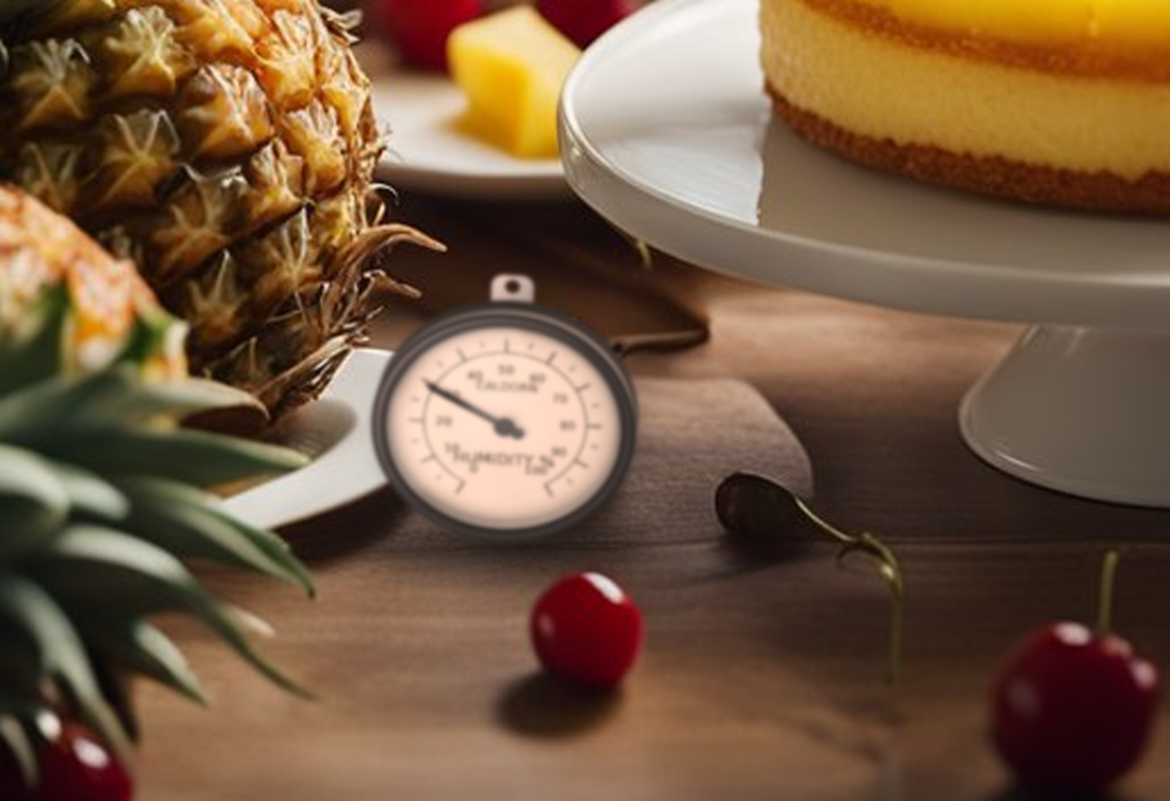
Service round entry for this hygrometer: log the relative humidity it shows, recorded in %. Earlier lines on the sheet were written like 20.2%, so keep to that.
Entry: 30%
